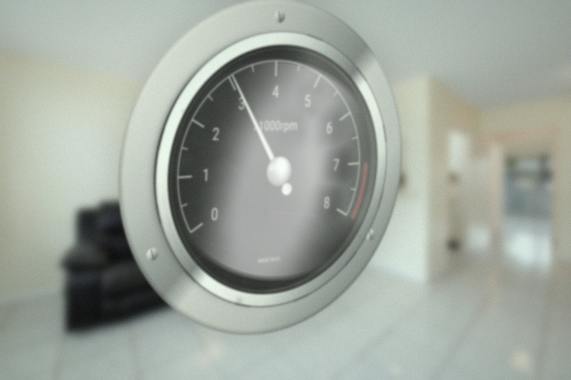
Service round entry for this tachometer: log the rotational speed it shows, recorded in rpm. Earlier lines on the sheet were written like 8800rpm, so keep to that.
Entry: 3000rpm
